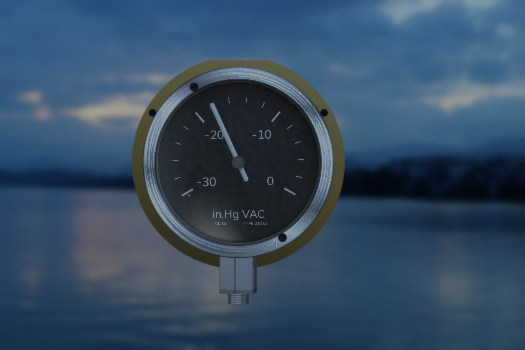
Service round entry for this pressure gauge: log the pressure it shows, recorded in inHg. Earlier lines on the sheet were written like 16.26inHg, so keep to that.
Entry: -18inHg
